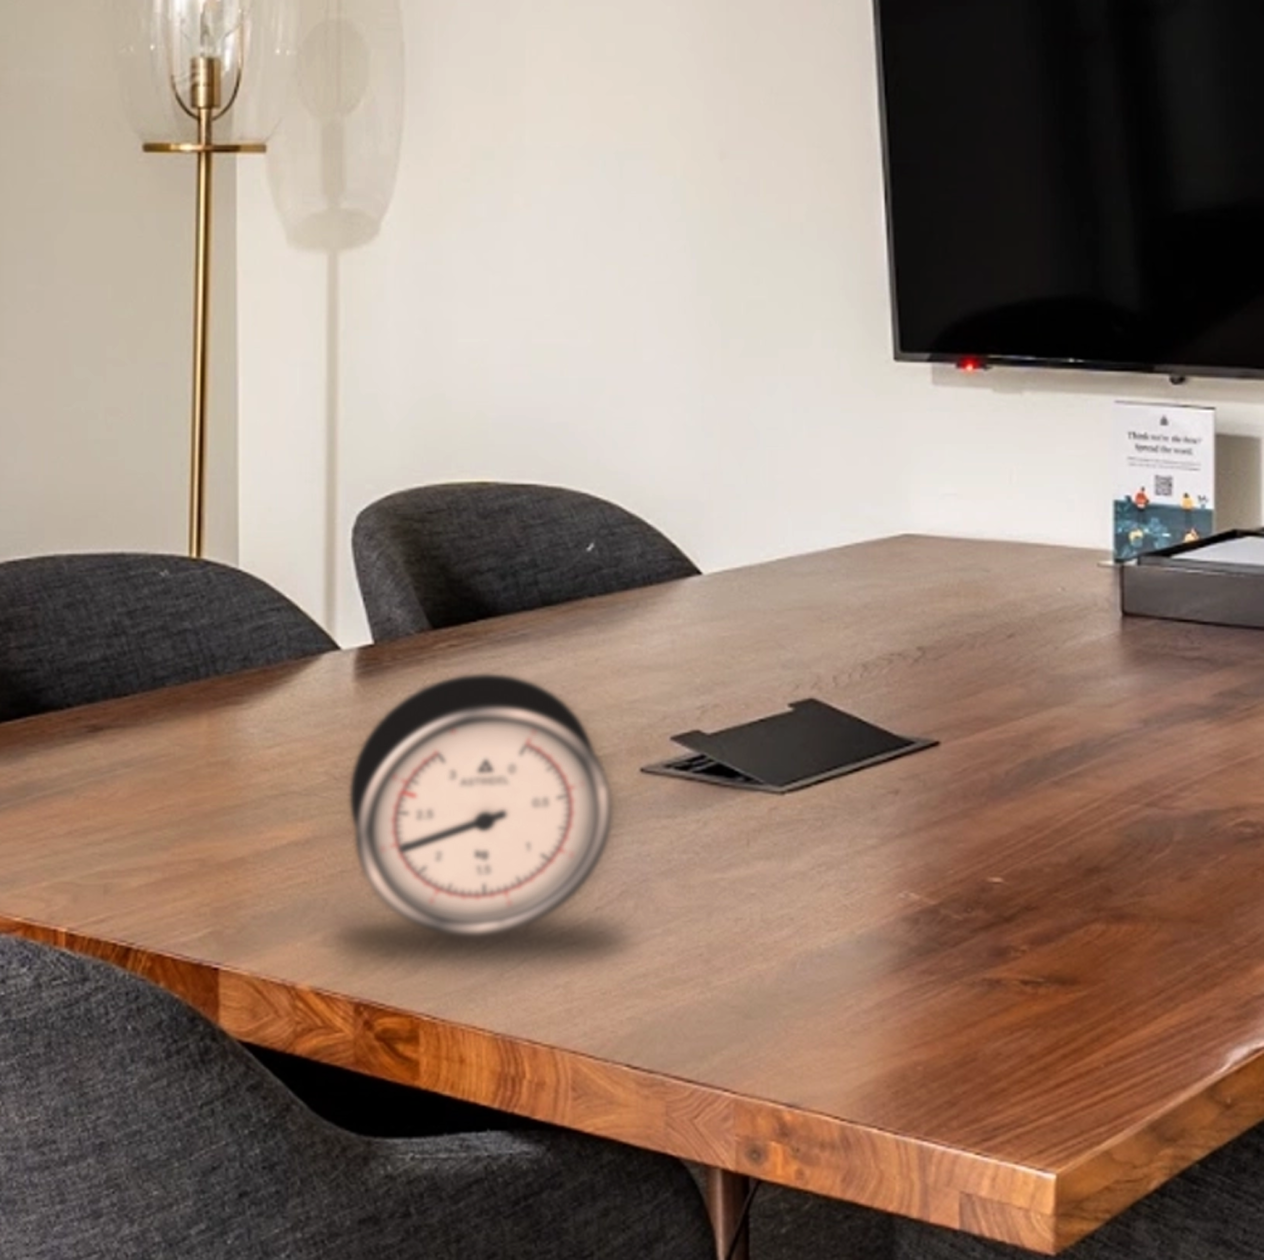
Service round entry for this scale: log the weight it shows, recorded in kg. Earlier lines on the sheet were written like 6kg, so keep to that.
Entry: 2.25kg
